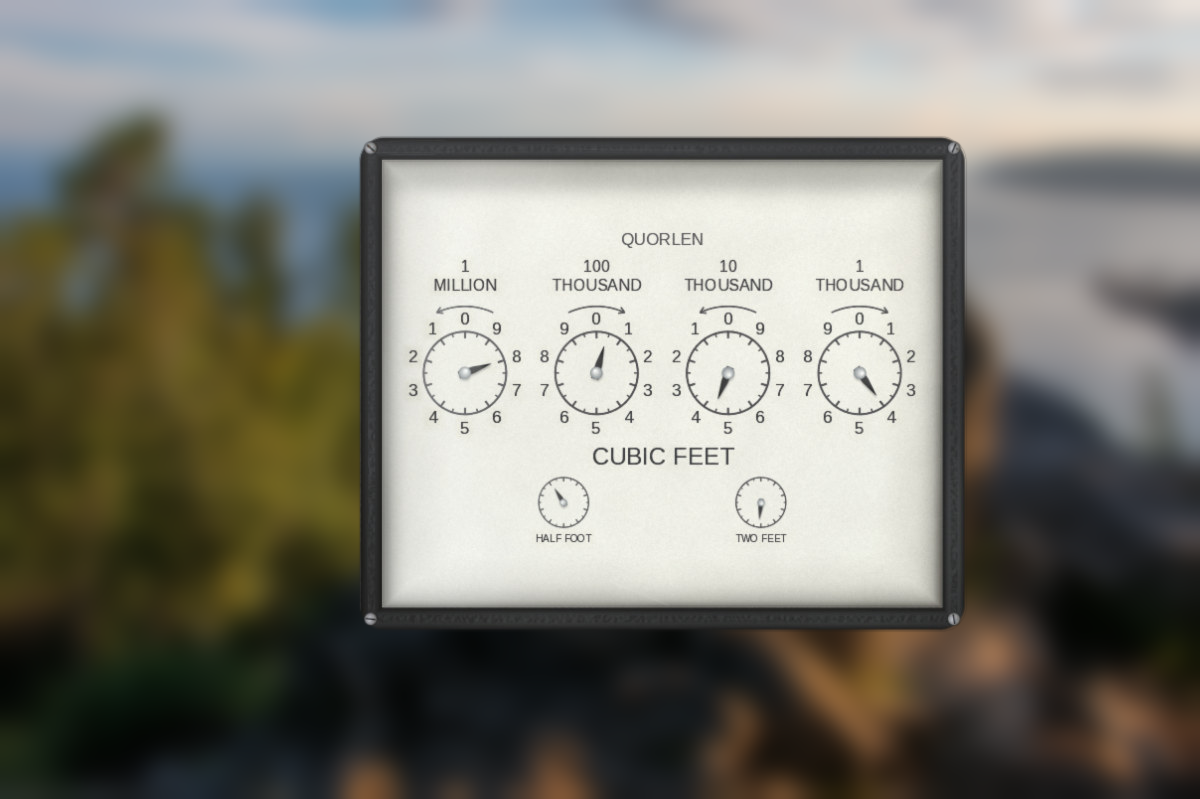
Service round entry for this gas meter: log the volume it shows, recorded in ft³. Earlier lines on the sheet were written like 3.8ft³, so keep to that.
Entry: 804400ft³
